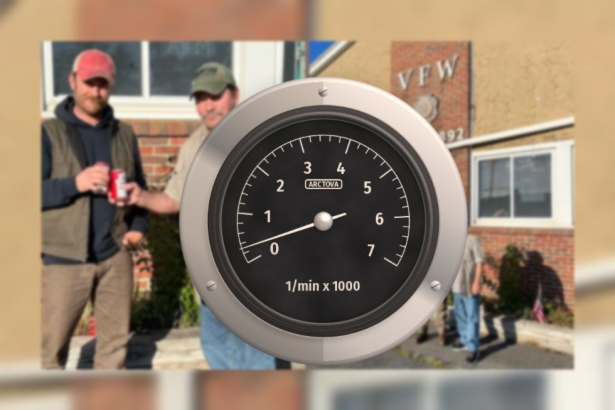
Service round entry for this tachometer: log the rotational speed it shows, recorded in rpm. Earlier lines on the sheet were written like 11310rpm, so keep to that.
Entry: 300rpm
